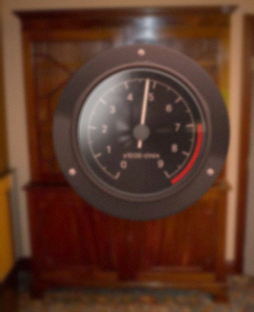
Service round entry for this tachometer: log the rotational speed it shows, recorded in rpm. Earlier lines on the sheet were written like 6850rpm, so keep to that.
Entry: 4750rpm
